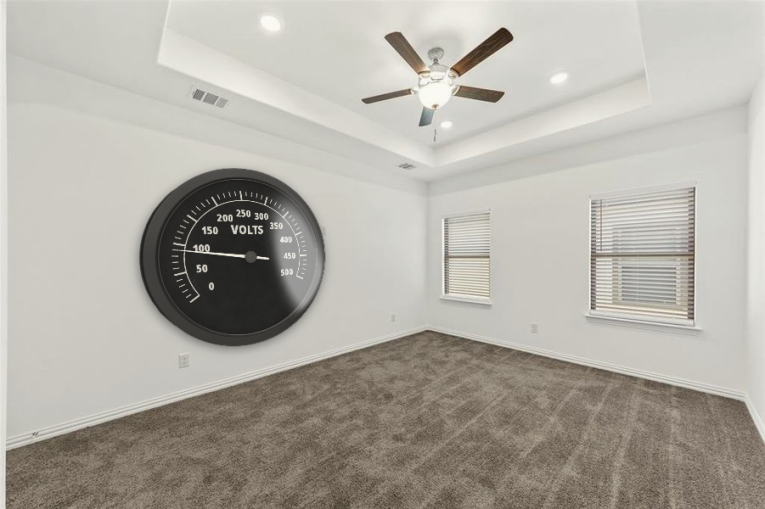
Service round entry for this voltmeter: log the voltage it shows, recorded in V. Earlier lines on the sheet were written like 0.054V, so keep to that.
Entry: 90V
